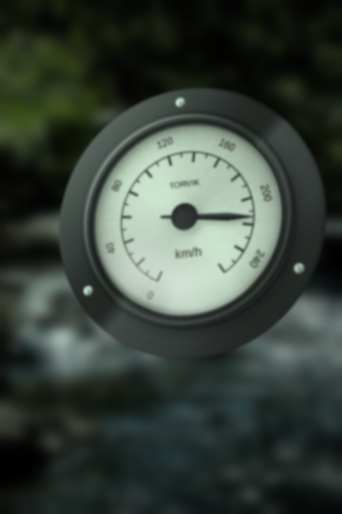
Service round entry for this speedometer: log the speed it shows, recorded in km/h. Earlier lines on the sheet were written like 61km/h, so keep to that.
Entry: 215km/h
